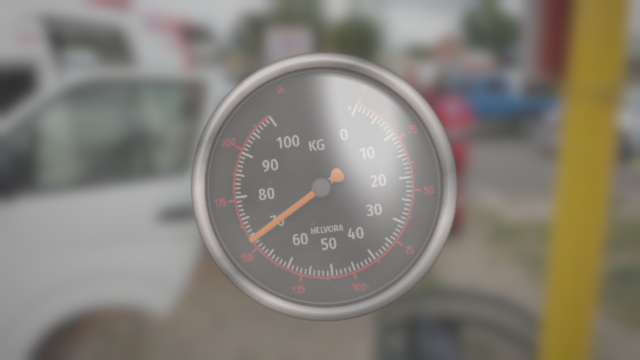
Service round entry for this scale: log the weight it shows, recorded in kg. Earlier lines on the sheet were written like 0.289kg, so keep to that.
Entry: 70kg
